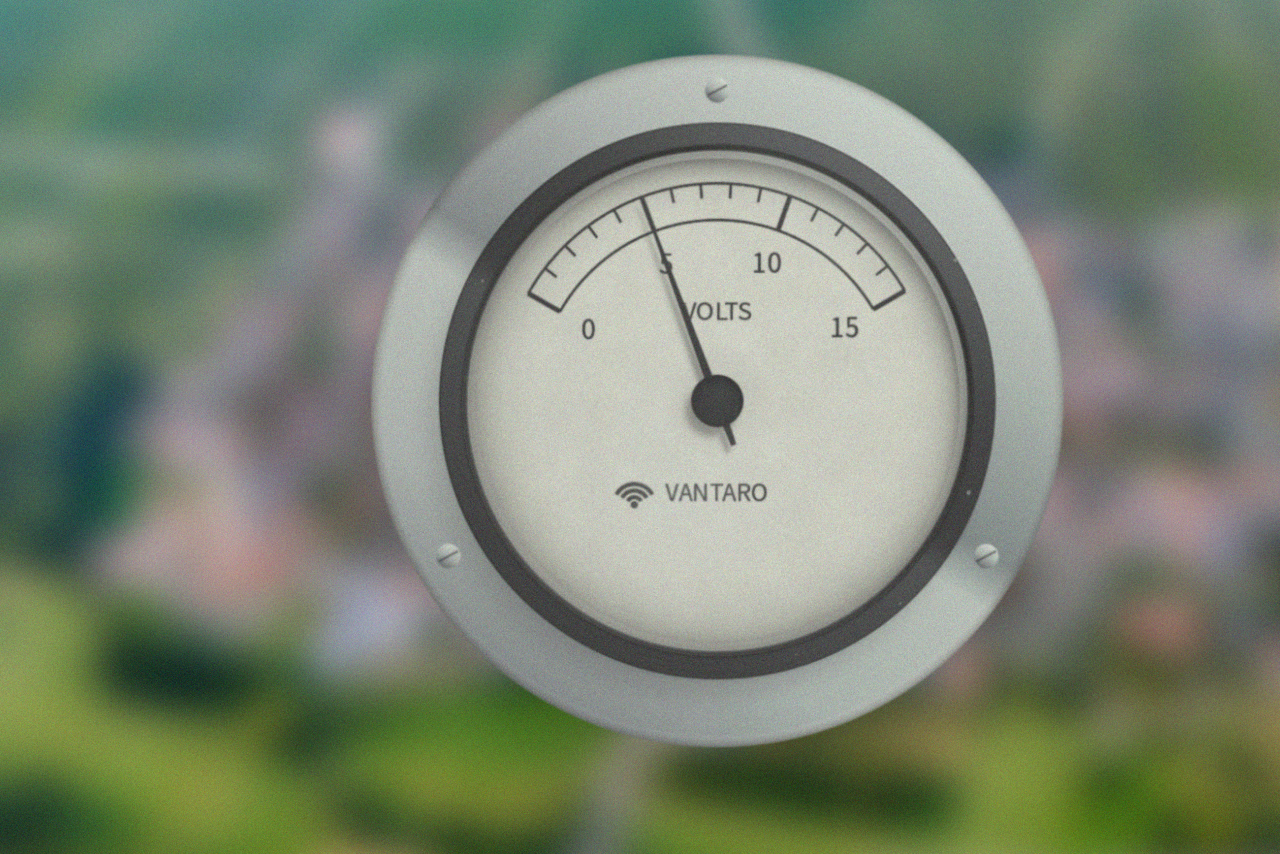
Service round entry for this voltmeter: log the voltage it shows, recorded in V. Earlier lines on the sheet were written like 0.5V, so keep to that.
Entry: 5V
